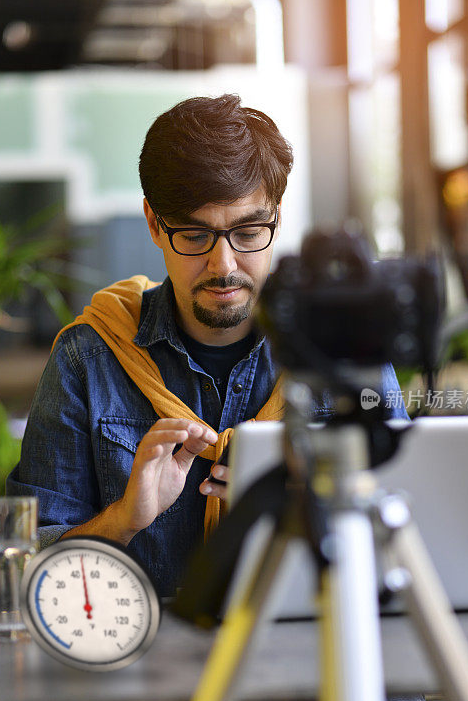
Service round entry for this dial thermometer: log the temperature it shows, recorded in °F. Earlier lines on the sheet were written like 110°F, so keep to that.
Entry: 50°F
